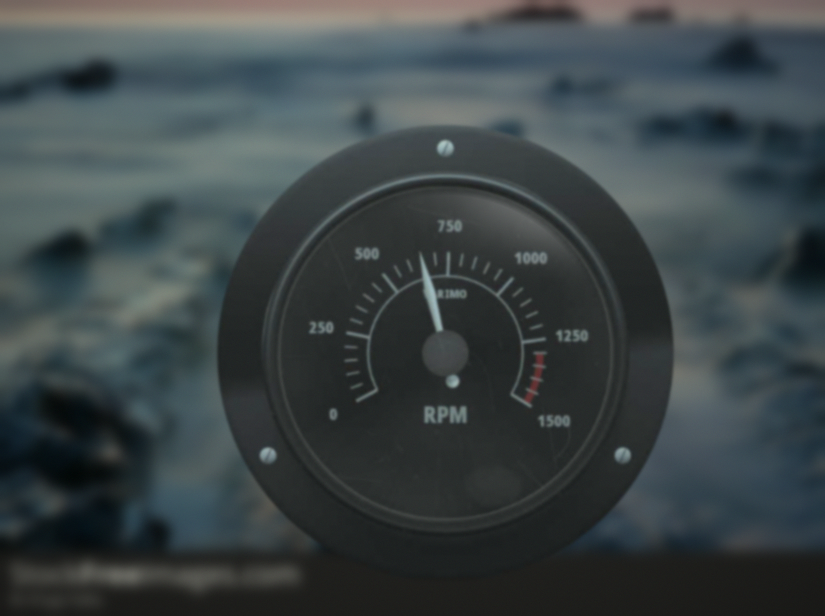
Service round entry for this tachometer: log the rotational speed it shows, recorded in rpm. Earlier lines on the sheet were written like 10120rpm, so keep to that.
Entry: 650rpm
